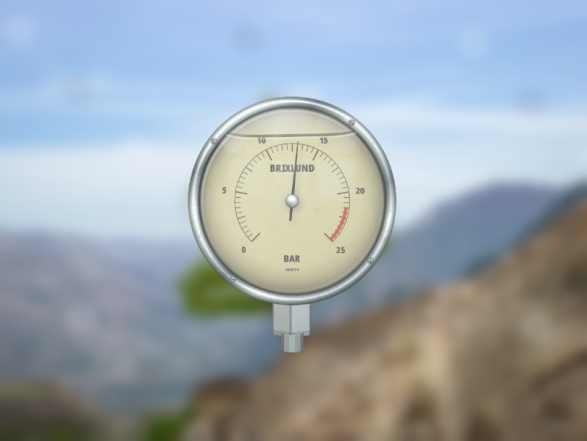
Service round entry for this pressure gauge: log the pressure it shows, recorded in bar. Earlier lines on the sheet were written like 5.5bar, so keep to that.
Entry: 13bar
